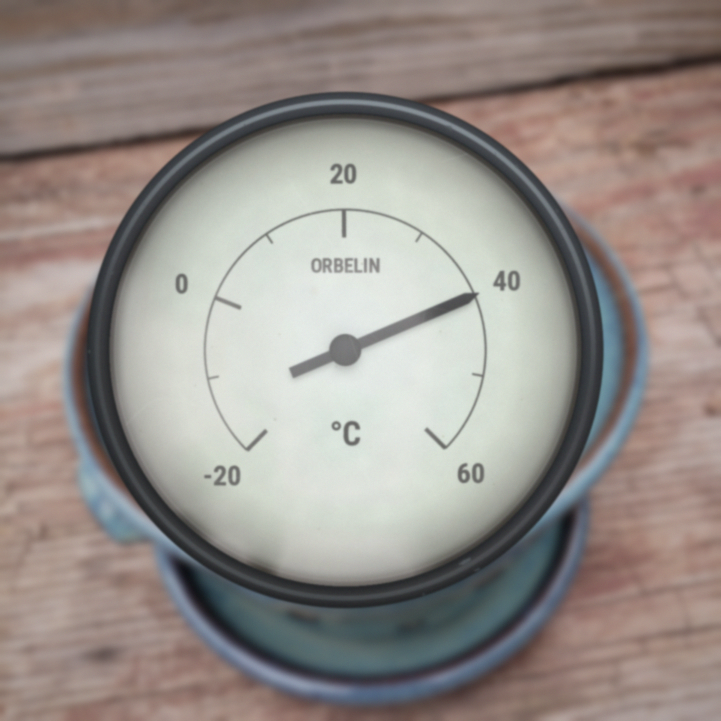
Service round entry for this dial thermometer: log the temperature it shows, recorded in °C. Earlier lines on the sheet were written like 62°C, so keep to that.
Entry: 40°C
